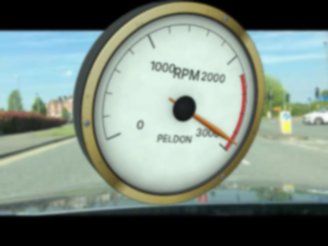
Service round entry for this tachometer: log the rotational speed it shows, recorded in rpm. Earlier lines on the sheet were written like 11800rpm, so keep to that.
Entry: 2900rpm
